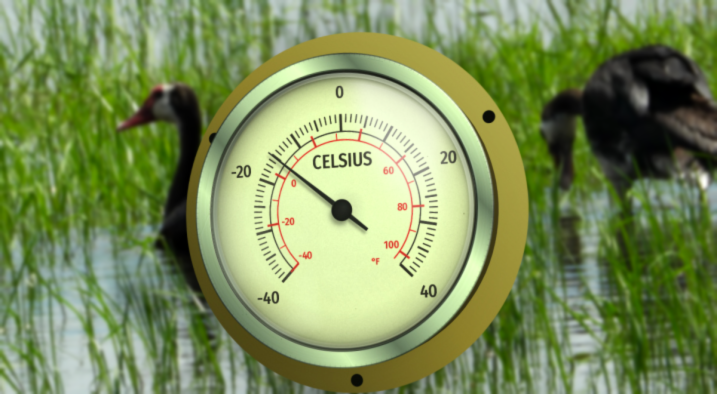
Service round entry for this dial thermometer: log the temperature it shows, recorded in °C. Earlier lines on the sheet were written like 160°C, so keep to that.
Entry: -15°C
